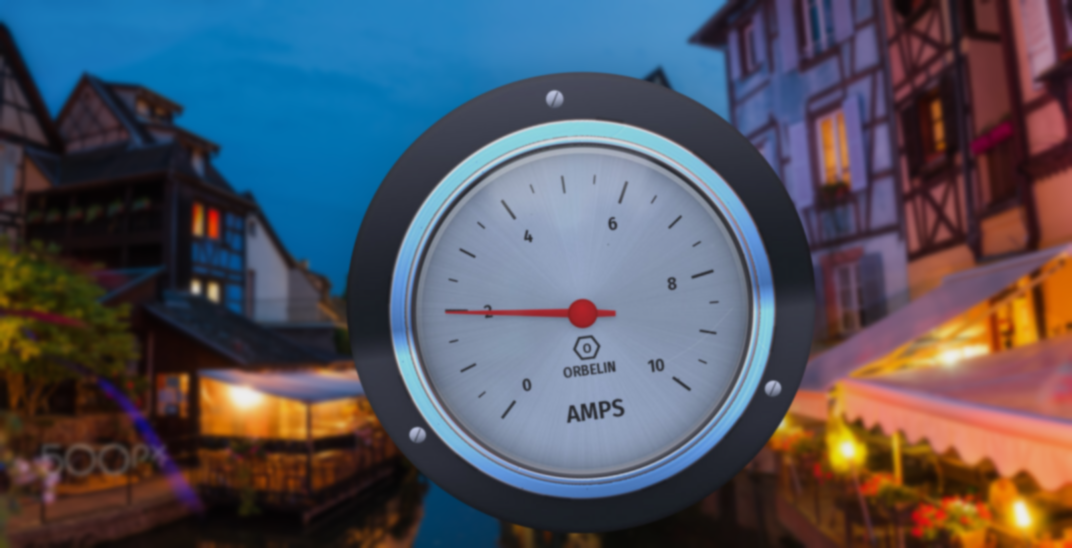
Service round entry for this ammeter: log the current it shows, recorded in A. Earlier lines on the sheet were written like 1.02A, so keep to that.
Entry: 2A
